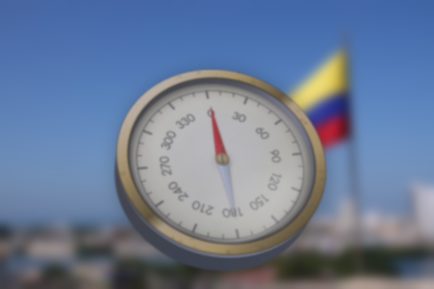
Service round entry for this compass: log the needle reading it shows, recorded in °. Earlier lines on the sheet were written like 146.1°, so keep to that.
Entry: 0°
